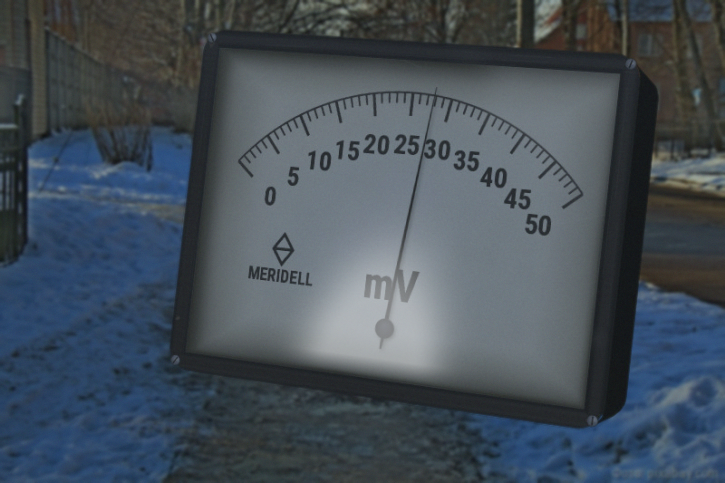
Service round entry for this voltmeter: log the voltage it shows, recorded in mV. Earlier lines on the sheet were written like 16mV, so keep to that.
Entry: 28mV
